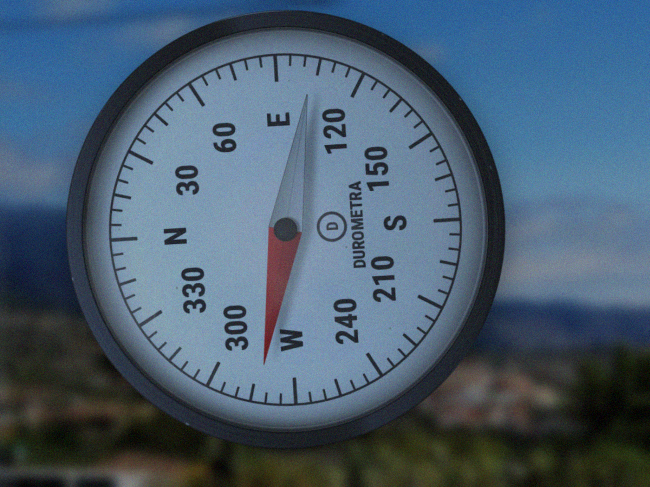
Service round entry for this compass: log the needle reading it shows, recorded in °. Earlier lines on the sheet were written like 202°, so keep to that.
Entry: 282.5°
